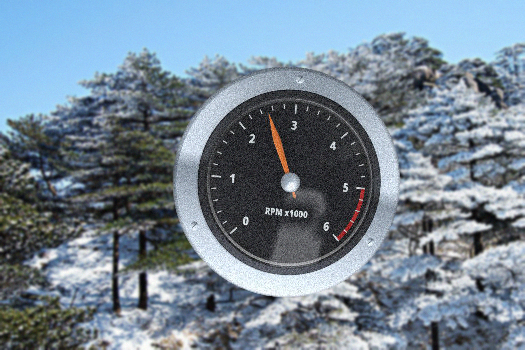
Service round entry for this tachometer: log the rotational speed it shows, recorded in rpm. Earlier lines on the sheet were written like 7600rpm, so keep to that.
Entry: 2500rpm
